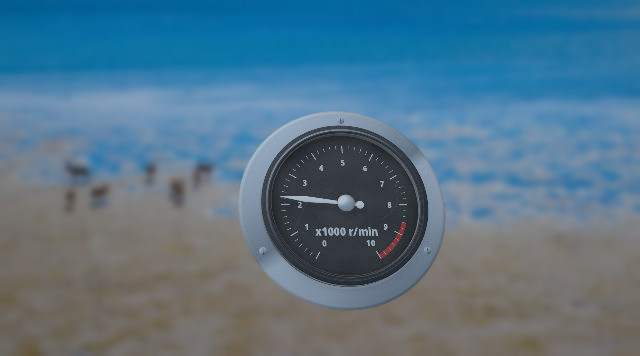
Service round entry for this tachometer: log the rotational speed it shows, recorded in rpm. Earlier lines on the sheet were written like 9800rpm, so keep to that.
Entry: 2200rpm
